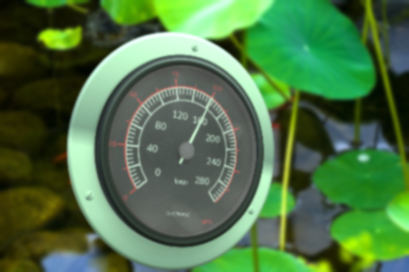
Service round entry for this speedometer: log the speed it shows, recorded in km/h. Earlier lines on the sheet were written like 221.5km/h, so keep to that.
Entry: 160km/h
